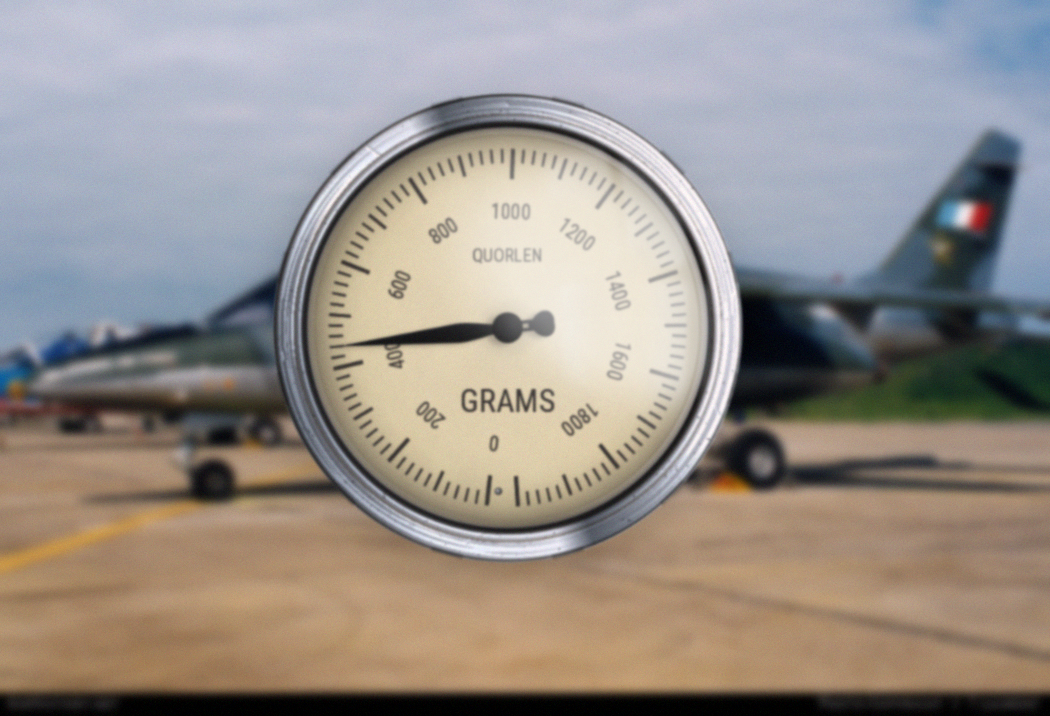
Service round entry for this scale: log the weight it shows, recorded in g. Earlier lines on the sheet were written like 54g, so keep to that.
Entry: 440g
